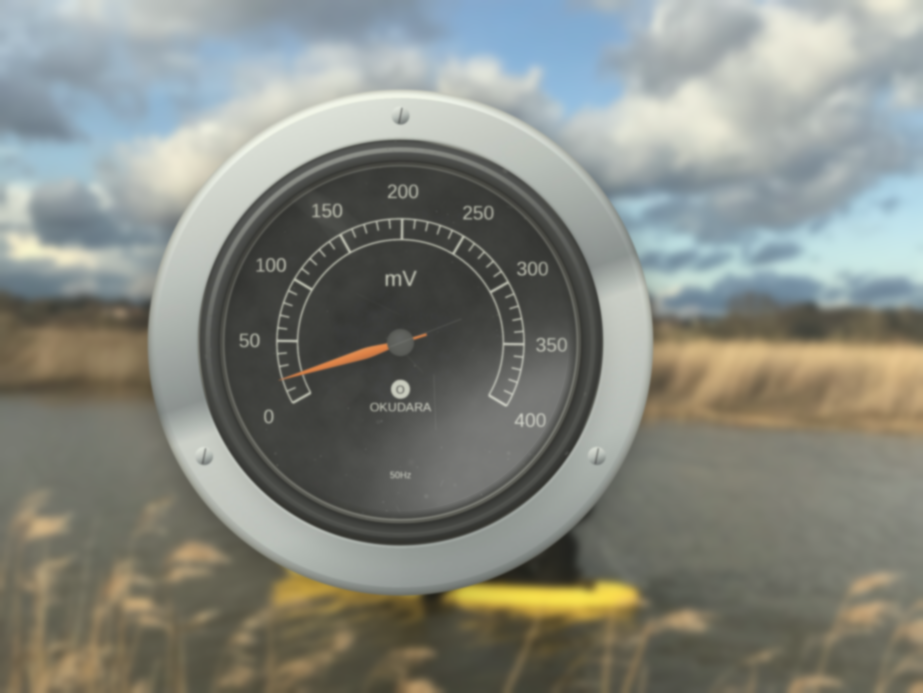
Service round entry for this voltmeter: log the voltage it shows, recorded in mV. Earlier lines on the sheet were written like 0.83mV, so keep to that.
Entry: 20mV
